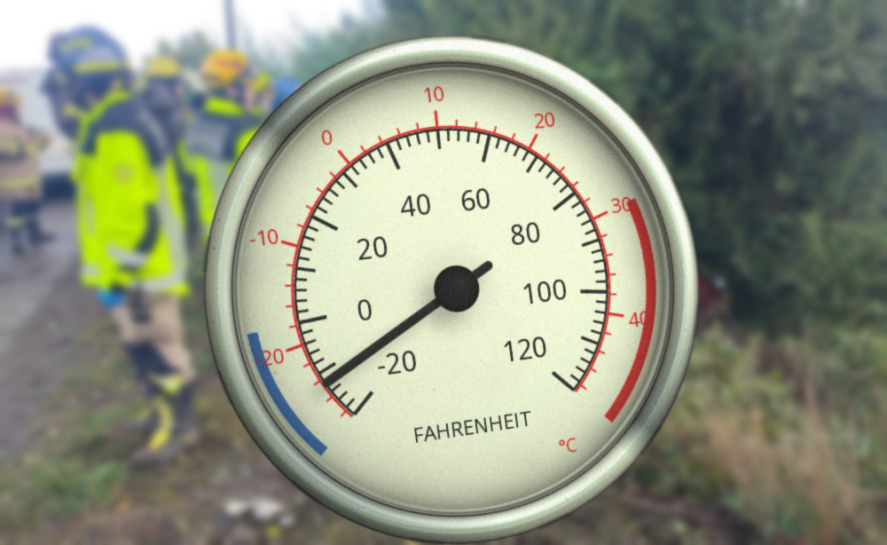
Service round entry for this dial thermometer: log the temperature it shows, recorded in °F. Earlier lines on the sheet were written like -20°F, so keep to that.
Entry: -12°F
